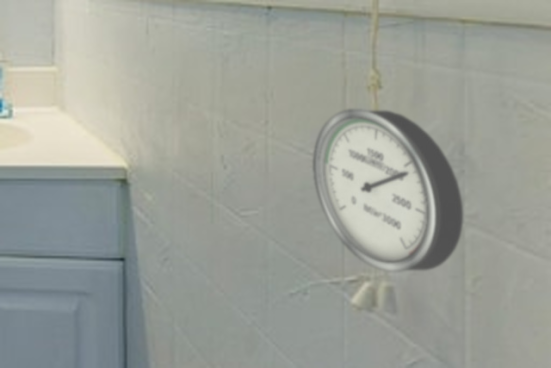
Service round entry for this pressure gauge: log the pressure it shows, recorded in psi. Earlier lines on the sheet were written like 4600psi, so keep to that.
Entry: 2100psi
